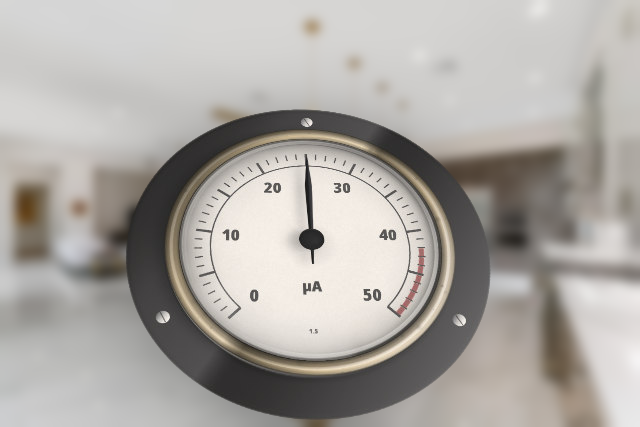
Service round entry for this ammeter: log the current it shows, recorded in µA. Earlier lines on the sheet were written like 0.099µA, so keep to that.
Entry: 25µA
